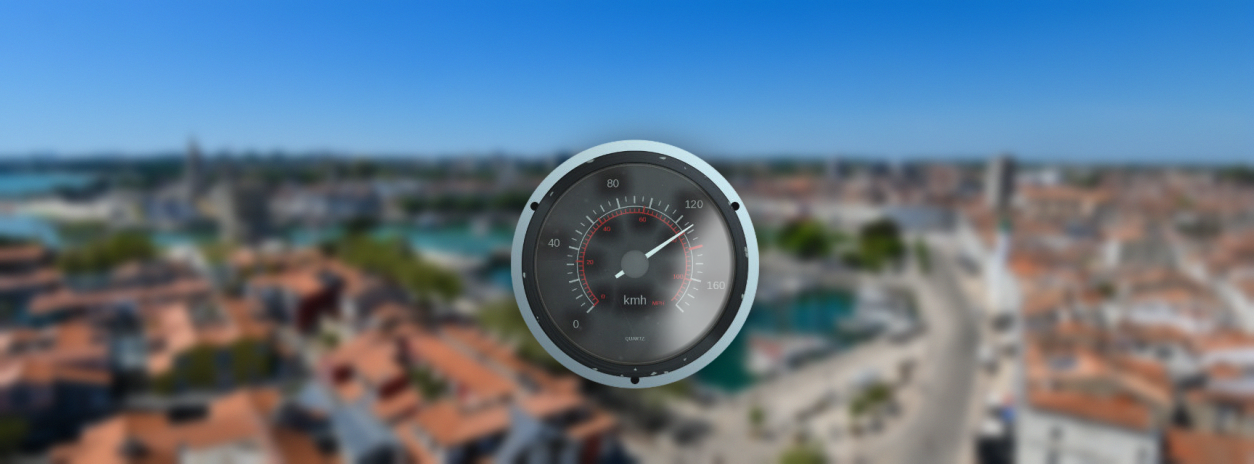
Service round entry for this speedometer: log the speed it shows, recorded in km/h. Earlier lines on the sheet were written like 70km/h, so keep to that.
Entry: 127.5km/h
